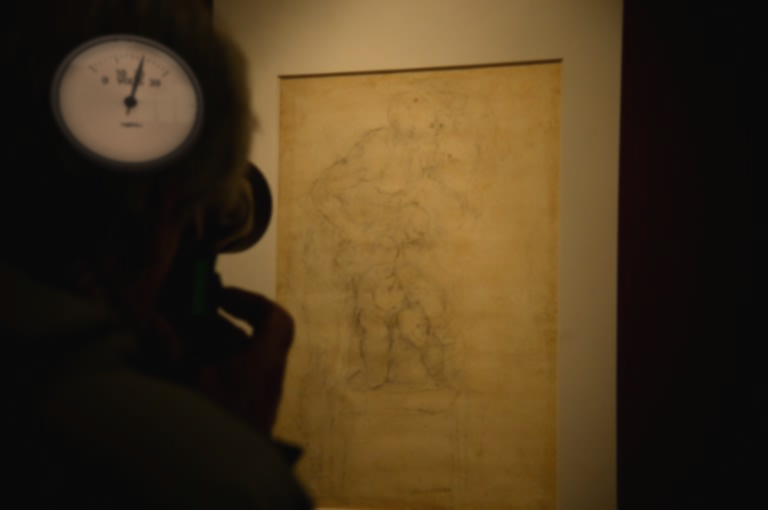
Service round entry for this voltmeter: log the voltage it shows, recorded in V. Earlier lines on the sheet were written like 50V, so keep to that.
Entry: 20V
